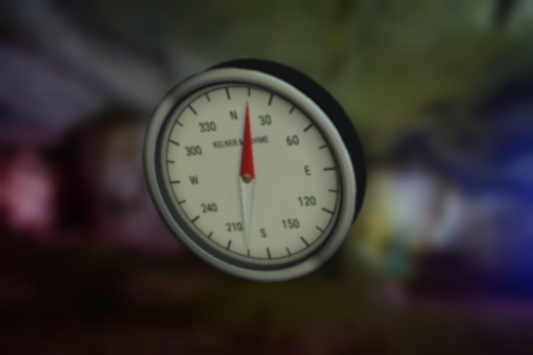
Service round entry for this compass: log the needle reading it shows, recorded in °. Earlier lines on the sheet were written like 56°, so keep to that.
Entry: 15°
